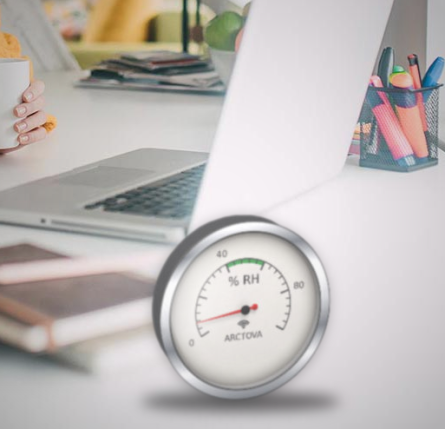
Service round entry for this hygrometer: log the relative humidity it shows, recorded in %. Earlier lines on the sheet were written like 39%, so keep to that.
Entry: 8%
